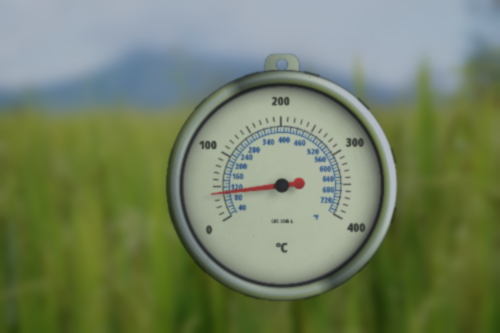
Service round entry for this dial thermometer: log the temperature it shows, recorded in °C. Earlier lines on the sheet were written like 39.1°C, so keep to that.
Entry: 40°C
